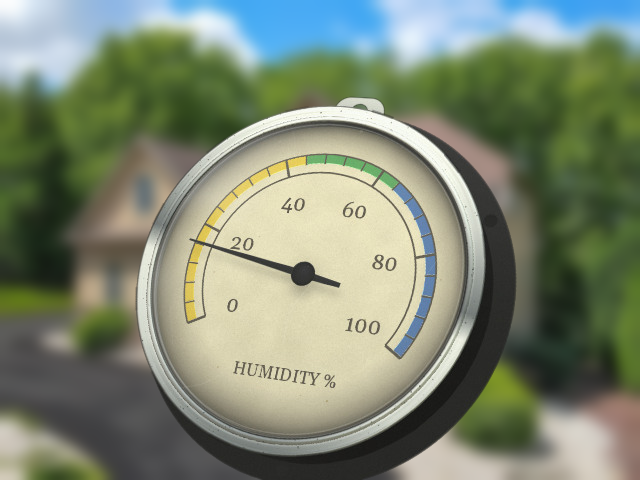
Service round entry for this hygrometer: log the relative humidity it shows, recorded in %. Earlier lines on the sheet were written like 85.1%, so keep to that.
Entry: 16%
